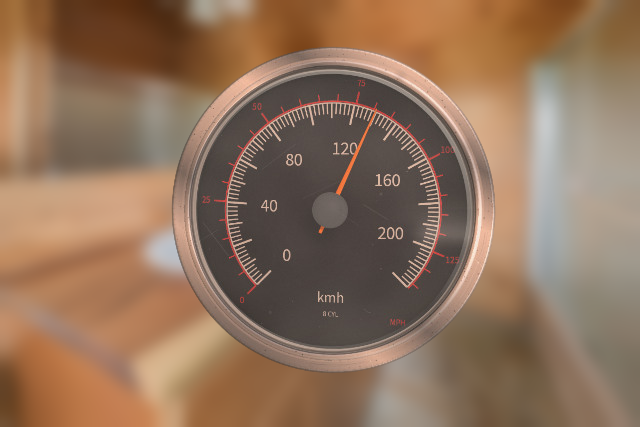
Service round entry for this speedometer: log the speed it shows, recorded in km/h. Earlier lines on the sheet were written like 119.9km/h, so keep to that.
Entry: 130km/h
